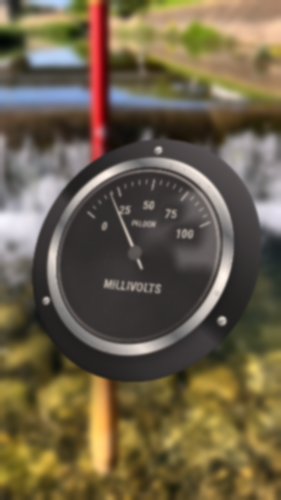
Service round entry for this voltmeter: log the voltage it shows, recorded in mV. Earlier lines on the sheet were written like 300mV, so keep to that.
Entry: 20mV
